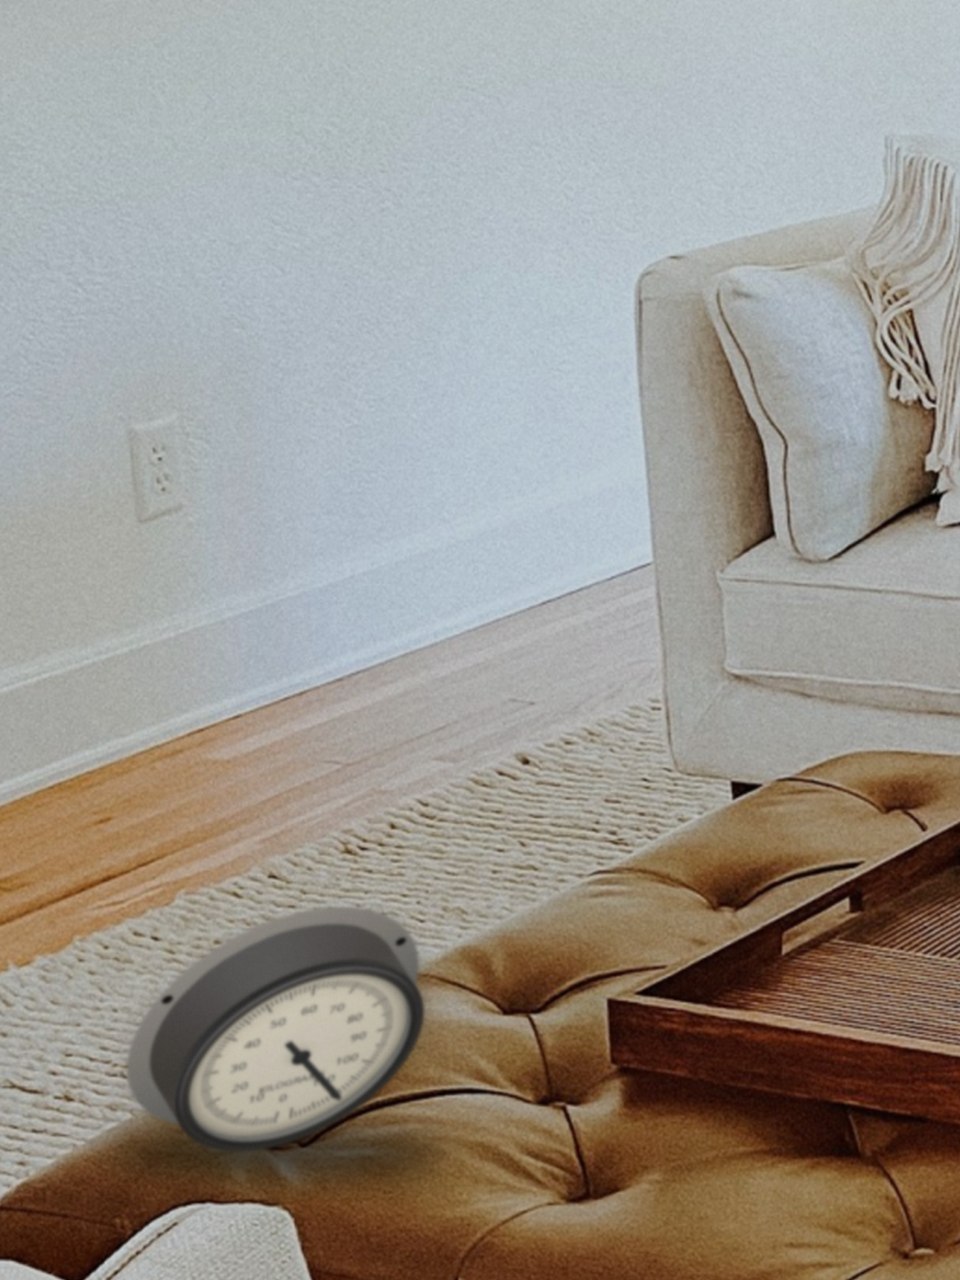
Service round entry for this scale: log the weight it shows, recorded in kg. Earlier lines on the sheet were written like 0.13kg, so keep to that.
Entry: 110kg
